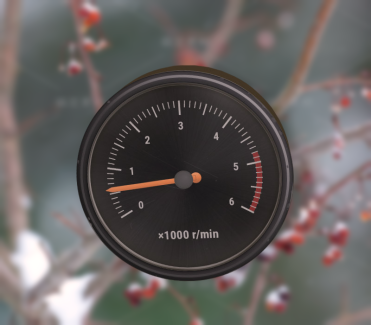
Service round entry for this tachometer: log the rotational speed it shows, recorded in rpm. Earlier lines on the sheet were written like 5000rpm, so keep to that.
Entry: 600rpm
